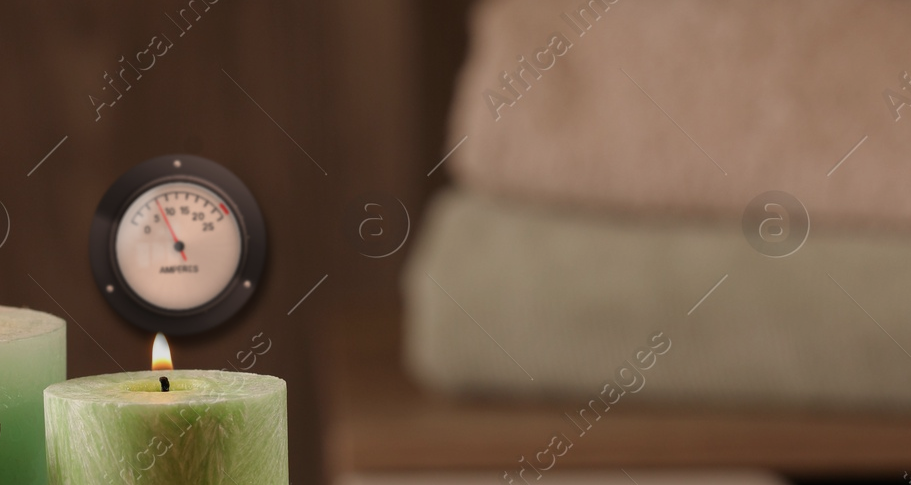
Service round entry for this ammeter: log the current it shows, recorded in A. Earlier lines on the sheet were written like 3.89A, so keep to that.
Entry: 7.5A
